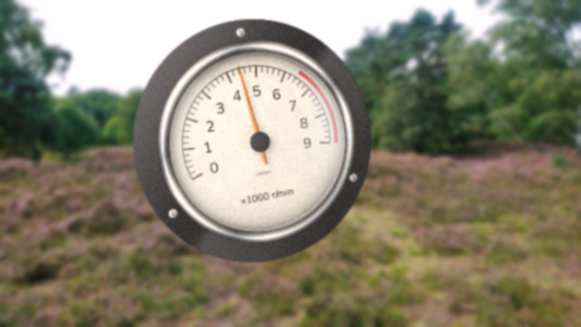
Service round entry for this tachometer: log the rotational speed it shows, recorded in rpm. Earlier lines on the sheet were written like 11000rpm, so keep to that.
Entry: 4400rpm
